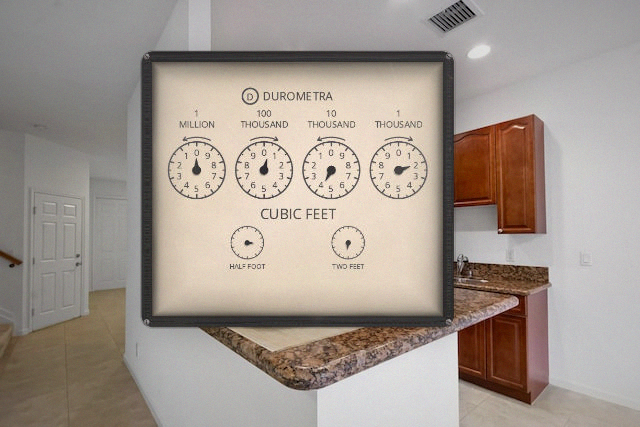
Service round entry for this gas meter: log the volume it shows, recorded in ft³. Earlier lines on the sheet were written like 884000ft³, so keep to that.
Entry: 4200ft³
